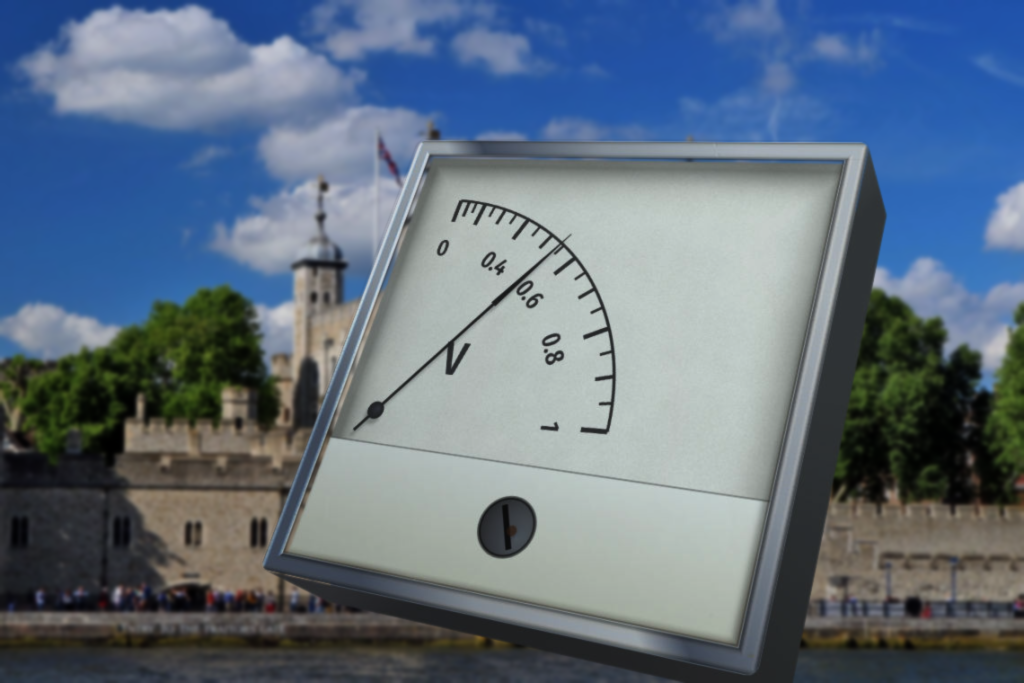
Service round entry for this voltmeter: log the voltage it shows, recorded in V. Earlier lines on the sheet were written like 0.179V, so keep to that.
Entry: 0.55V
